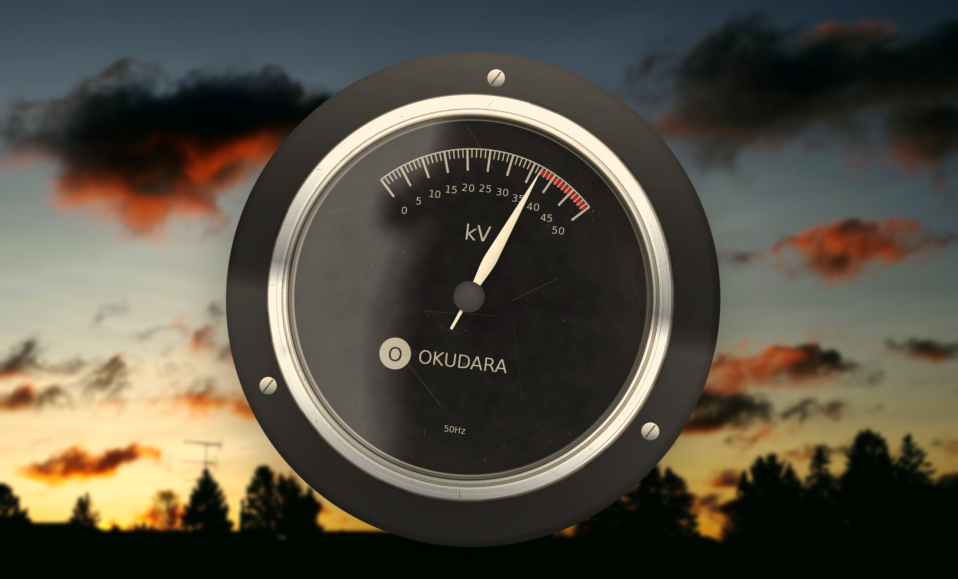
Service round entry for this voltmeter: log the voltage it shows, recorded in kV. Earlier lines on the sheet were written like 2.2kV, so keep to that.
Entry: 37kV
